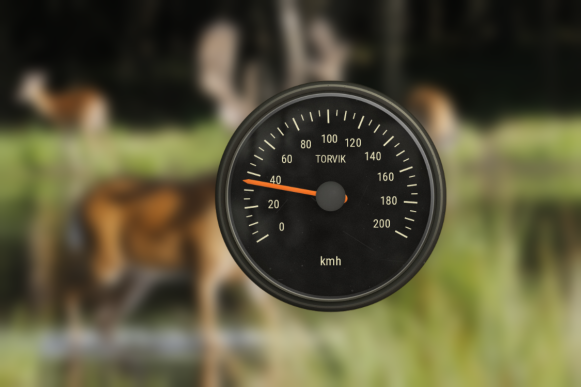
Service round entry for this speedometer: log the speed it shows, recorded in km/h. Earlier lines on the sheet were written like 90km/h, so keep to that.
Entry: 35km/h
